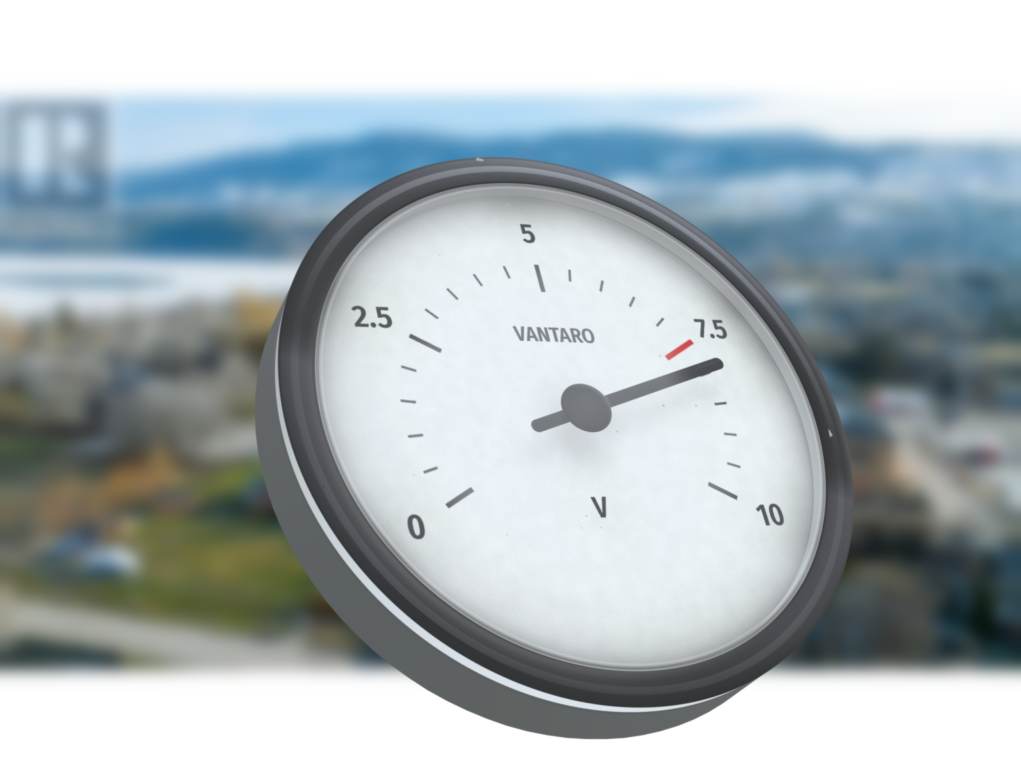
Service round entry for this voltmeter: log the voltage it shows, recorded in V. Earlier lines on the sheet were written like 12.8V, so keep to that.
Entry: 8V
